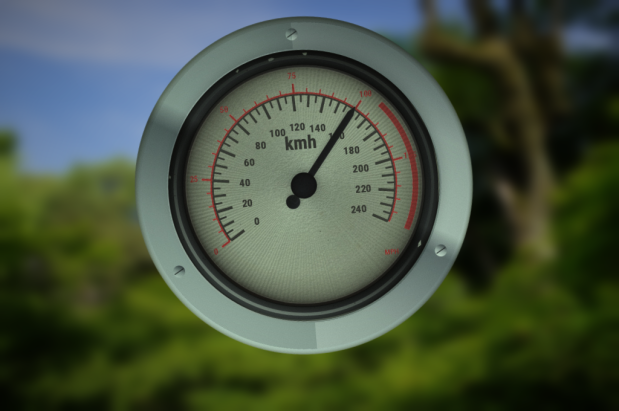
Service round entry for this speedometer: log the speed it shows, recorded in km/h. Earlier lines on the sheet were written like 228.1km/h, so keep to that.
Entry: 160km/h
